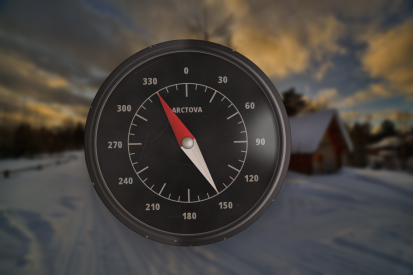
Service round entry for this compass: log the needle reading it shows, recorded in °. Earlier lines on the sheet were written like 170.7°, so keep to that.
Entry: 330°
